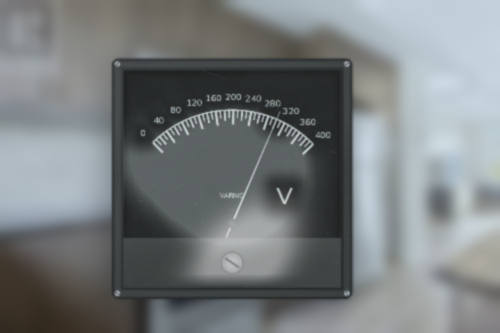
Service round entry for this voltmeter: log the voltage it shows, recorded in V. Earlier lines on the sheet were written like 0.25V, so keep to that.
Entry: 300V
